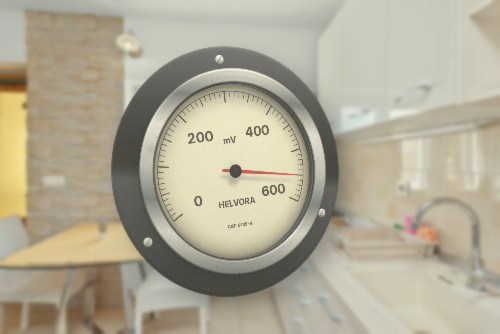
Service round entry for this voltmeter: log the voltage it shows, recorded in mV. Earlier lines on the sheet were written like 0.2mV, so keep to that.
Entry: 550mV
